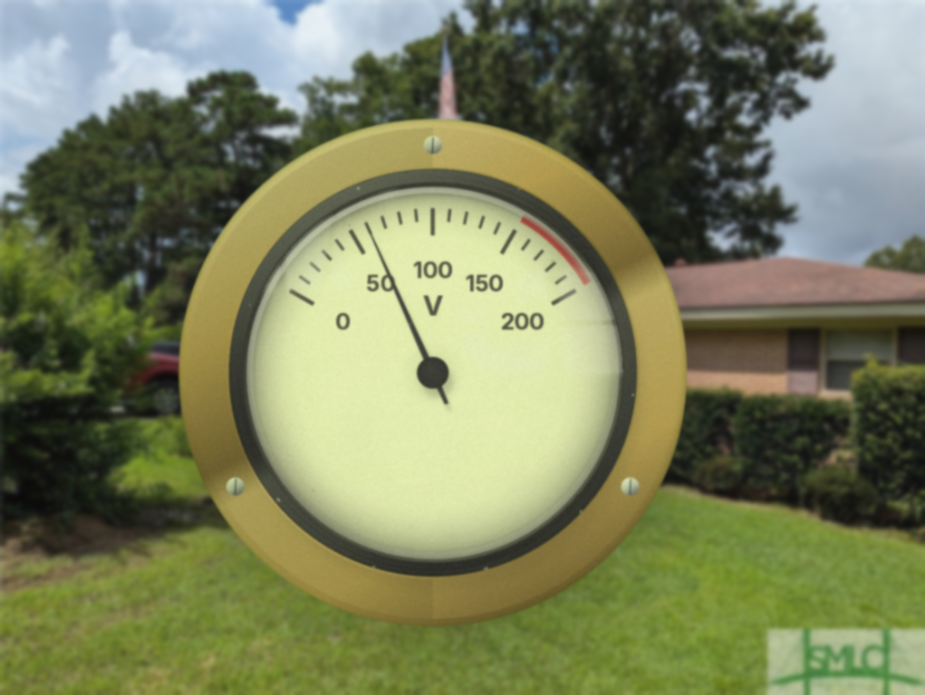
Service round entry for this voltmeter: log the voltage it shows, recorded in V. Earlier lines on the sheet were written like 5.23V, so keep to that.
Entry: 60V
